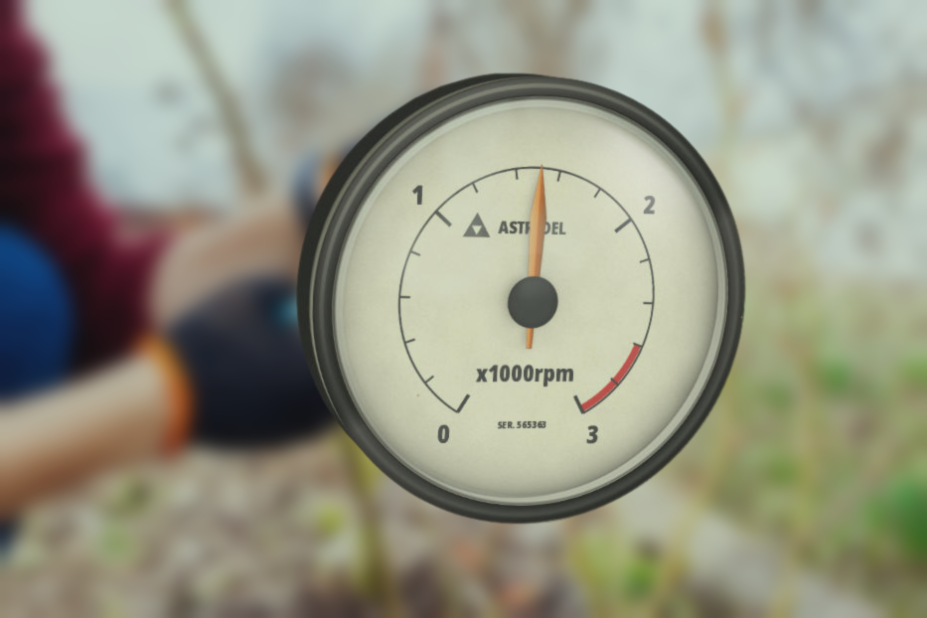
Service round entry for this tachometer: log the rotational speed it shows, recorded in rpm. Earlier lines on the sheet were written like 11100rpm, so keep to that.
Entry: 1500rpm
